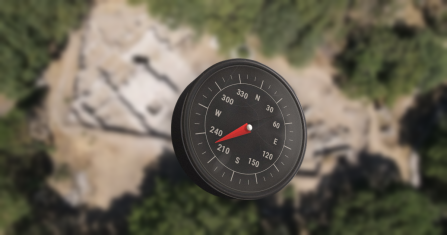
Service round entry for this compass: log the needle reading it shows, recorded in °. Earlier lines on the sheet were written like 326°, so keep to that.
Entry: 225°
